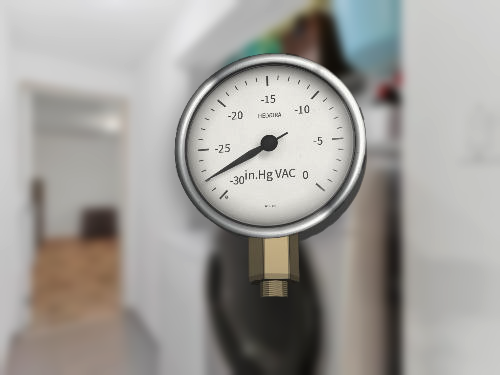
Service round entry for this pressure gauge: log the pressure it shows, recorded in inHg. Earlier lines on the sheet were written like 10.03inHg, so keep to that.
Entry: -28inHg
